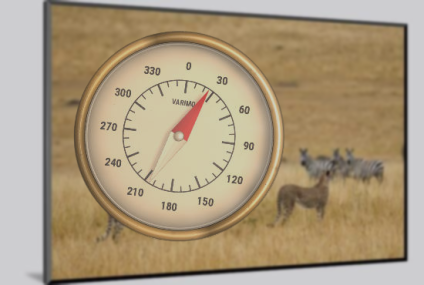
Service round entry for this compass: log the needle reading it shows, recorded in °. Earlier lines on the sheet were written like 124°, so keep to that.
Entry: 25°
